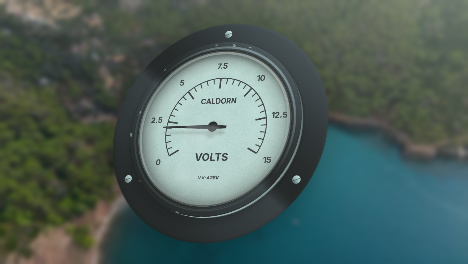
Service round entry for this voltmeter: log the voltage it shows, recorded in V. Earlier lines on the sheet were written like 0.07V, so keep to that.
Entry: 2V
